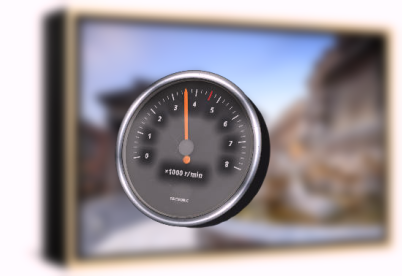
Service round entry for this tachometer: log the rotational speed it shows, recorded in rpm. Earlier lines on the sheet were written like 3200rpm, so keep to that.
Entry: 3600rpm
